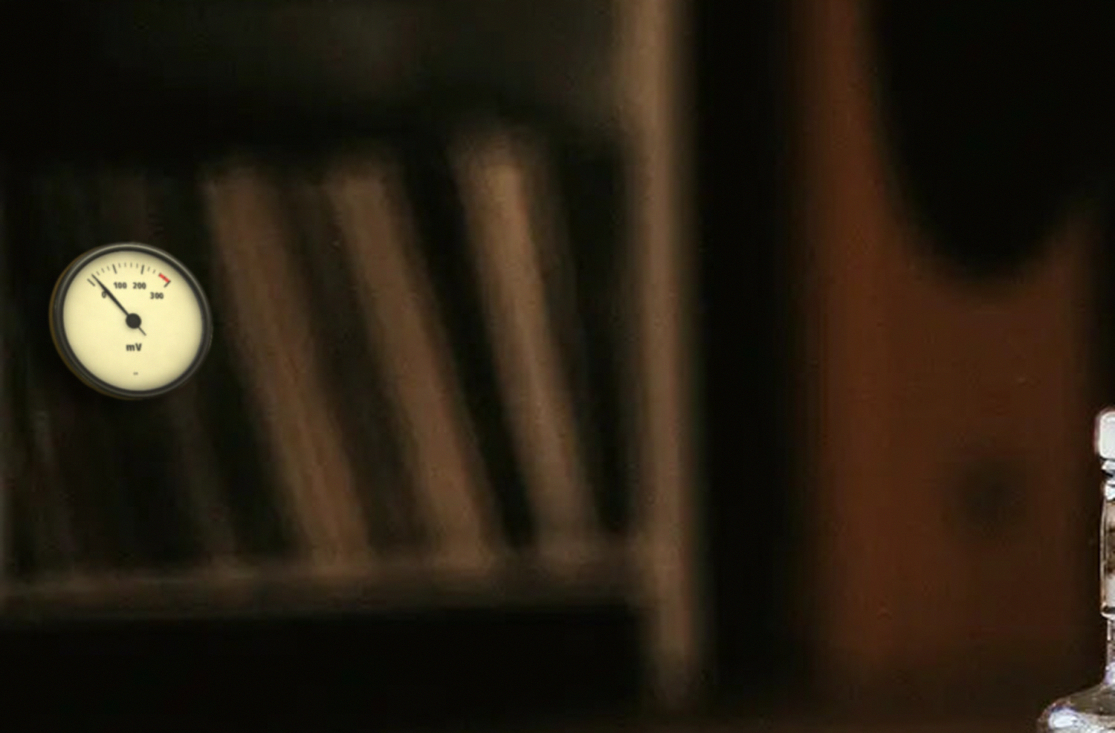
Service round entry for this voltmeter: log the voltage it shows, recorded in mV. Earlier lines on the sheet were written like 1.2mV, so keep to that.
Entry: 20mV
